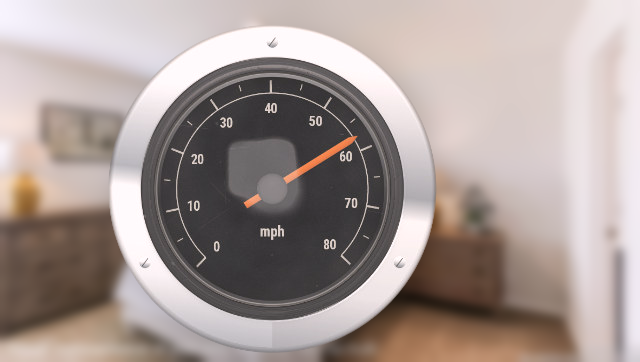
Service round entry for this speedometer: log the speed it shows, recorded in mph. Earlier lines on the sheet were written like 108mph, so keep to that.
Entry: 57.5mph
